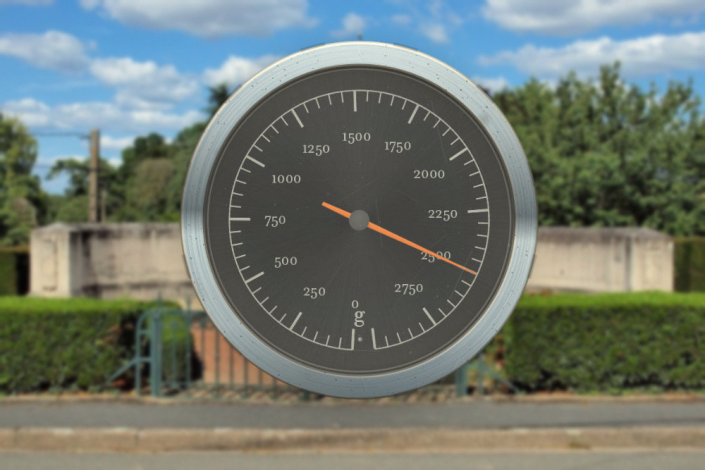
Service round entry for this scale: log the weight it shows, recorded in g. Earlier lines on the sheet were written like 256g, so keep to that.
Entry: 2500g
